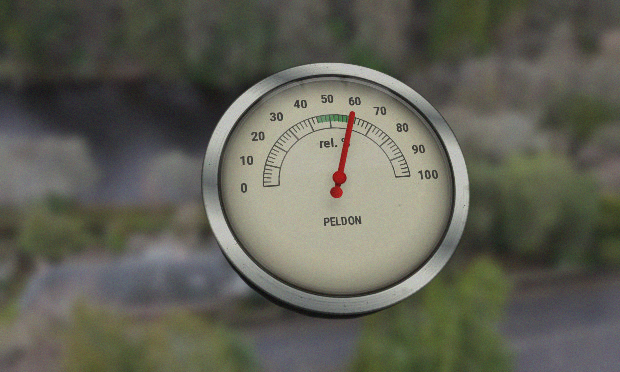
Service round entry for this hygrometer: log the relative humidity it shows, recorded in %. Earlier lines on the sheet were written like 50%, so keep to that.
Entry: 60%
